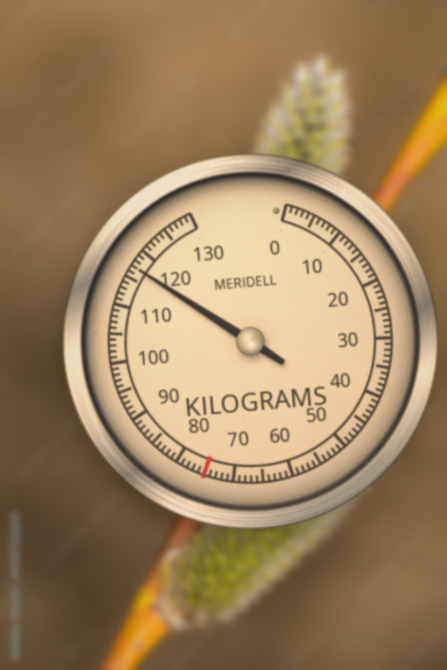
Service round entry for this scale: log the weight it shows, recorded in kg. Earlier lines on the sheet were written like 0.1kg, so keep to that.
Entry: 117kg
